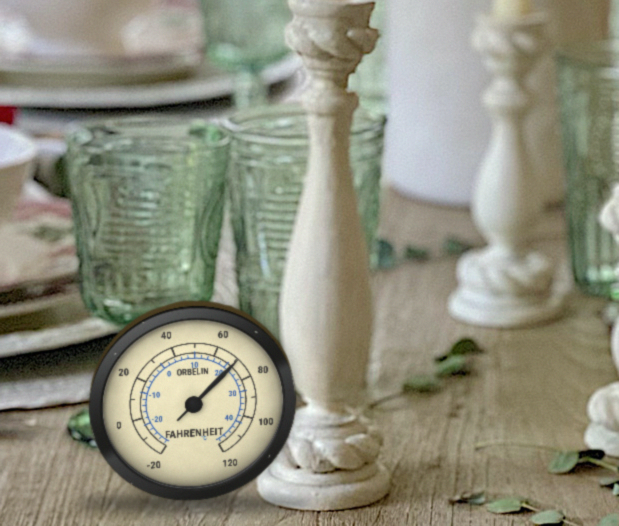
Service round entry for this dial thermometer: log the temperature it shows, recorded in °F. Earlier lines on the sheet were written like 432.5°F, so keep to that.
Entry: 70°F
